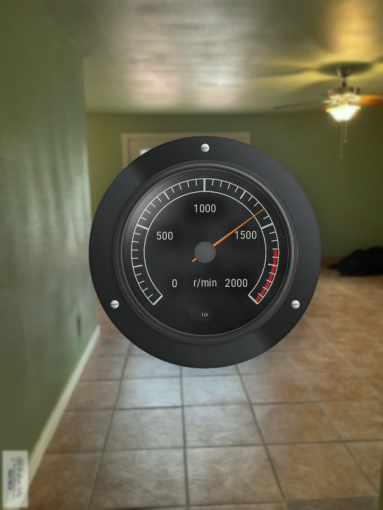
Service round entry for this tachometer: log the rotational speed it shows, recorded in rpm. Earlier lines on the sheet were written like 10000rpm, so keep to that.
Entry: 1400rpm
